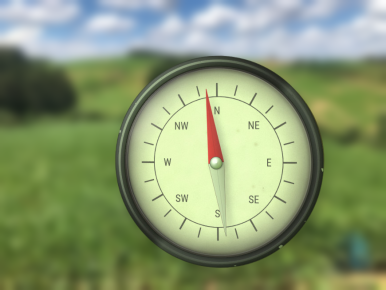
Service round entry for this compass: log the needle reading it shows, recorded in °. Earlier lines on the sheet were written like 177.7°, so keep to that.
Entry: 352.5°
